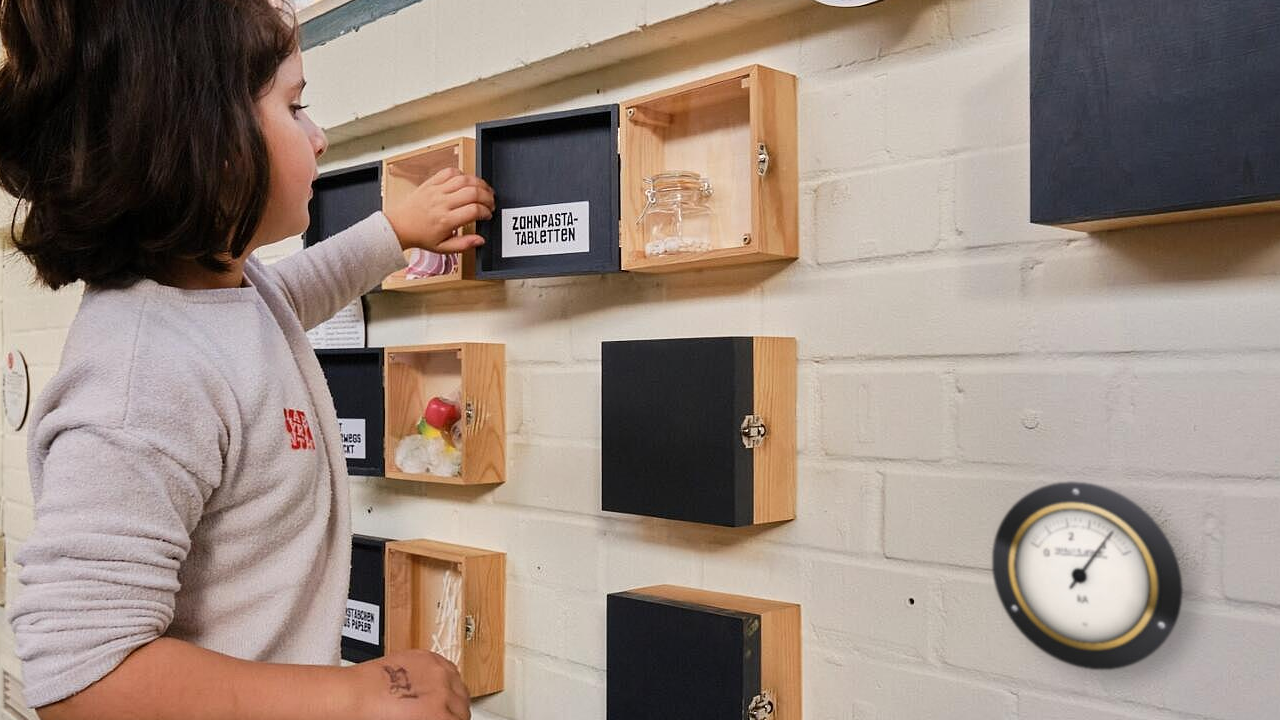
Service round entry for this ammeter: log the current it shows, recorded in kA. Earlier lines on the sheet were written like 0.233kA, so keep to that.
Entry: 4kA
